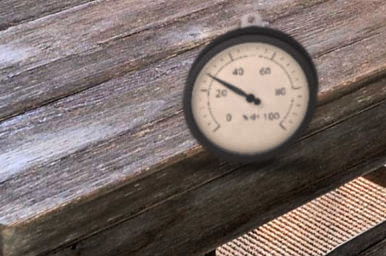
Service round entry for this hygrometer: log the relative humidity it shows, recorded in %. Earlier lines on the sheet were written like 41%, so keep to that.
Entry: 28%
